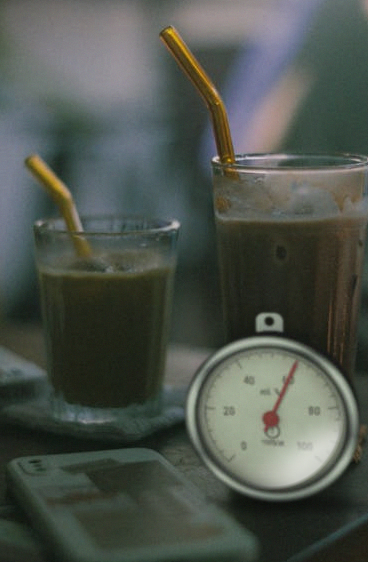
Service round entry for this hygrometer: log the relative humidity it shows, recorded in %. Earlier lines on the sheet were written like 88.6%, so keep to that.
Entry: 60%
